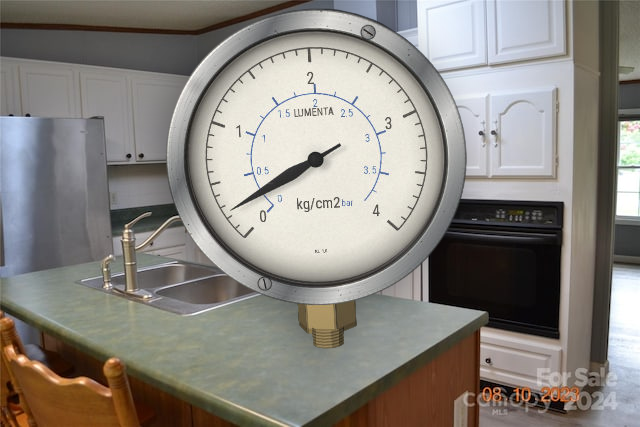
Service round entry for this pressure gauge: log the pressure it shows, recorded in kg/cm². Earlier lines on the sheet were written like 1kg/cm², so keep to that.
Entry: 0.25kg/cm²
